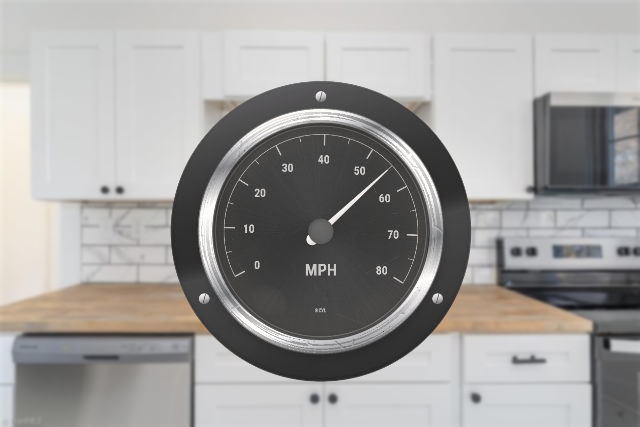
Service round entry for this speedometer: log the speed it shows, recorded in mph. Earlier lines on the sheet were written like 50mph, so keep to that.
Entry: 55mph
